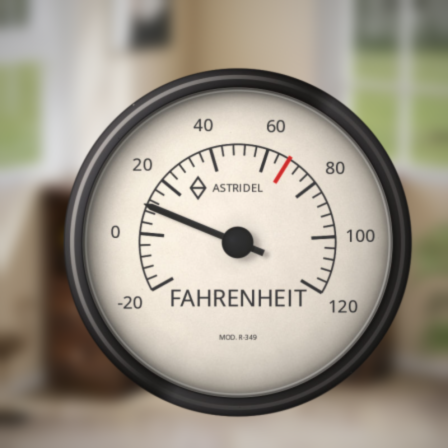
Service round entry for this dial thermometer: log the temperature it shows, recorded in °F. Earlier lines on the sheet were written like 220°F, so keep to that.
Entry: 10°F
